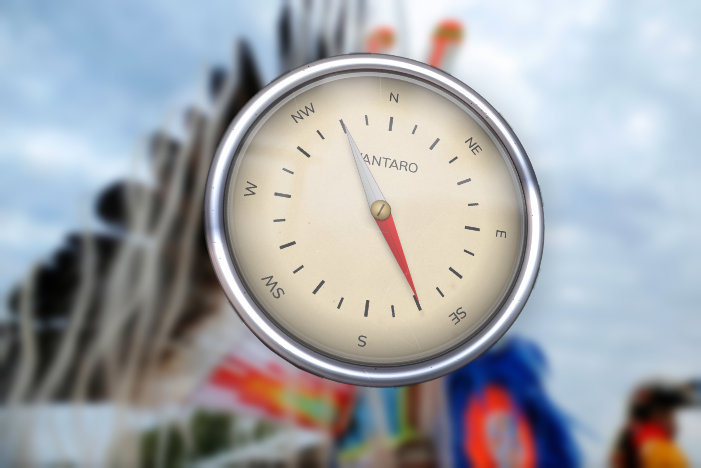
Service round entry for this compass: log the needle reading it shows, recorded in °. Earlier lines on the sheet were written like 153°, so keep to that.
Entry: 150°
